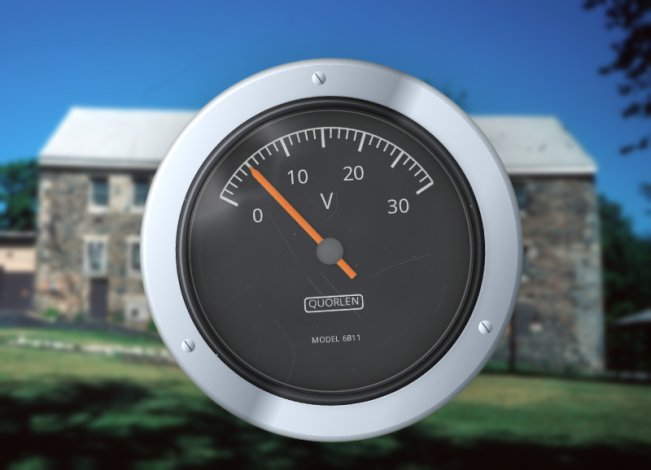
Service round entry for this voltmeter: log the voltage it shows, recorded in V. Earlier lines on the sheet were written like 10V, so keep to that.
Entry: 5V
